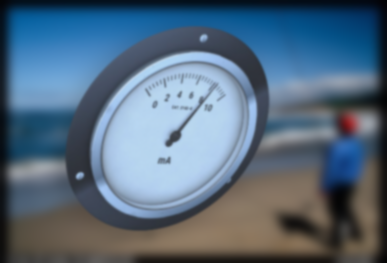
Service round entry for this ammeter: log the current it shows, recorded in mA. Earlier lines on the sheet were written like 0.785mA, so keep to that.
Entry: 8mA
